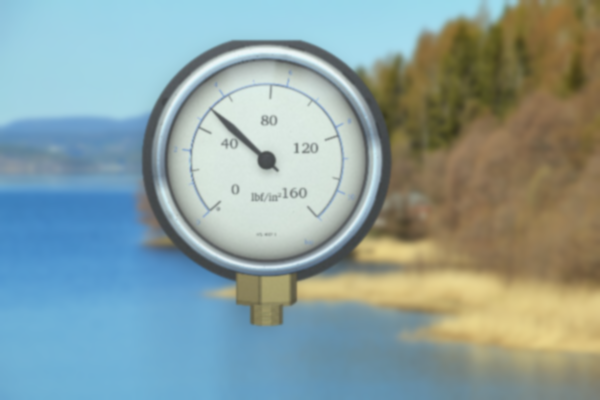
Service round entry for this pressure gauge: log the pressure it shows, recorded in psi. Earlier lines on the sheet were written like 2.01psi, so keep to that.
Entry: 50psi
